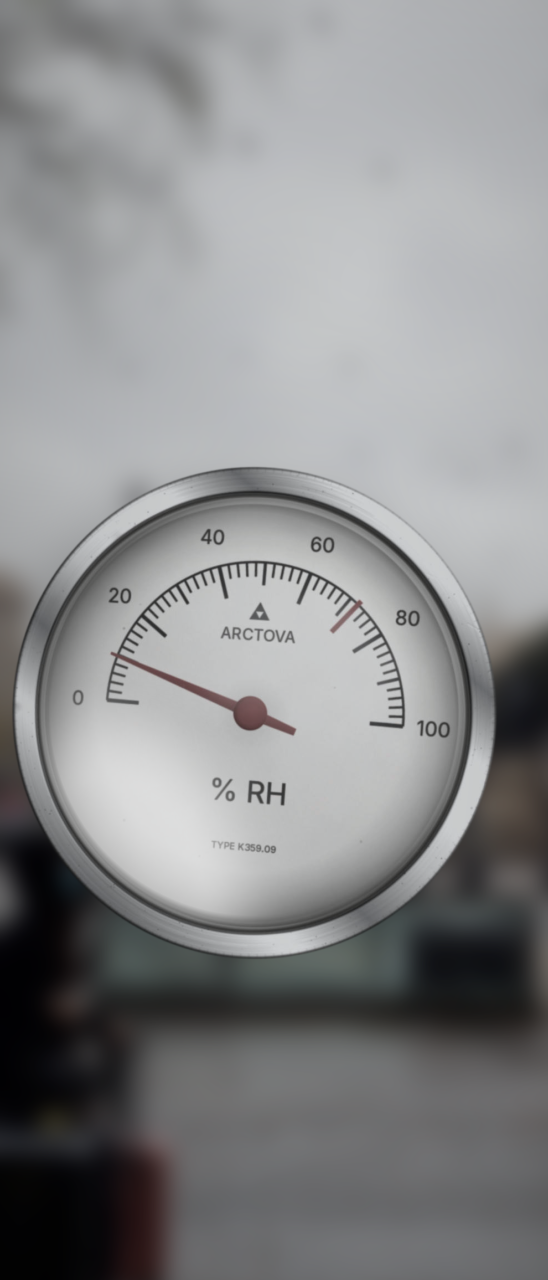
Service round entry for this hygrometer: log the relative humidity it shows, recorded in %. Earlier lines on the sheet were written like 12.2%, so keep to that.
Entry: 10%
